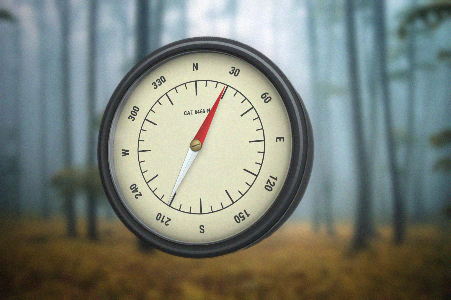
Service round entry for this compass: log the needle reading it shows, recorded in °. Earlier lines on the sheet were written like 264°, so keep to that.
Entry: 30°
